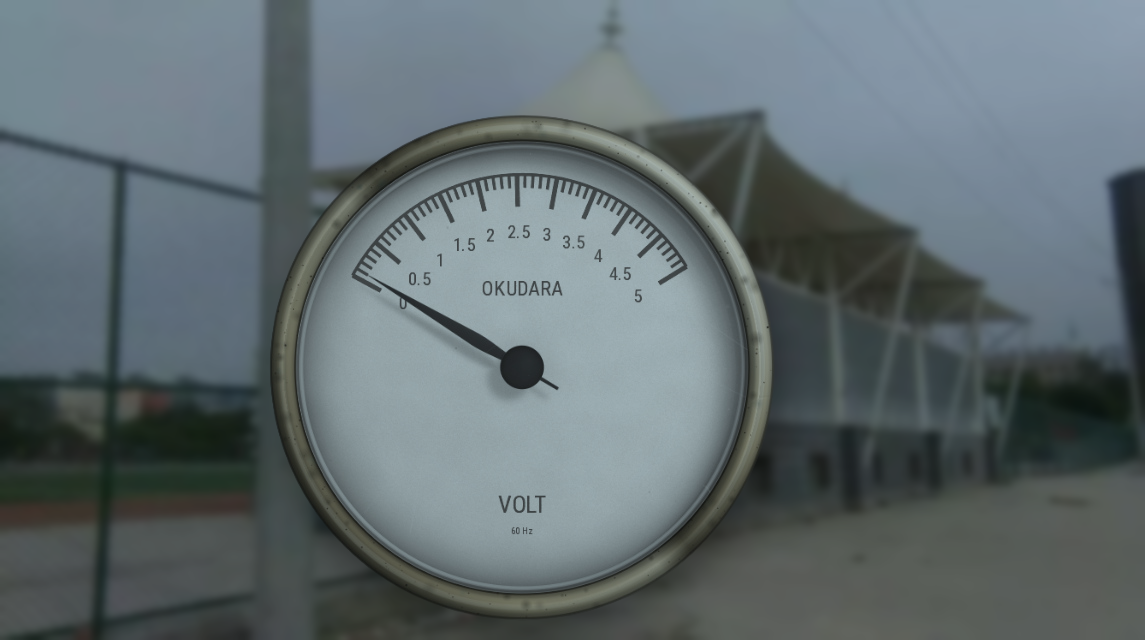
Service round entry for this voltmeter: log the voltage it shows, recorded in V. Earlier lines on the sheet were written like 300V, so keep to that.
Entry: 0.1V
